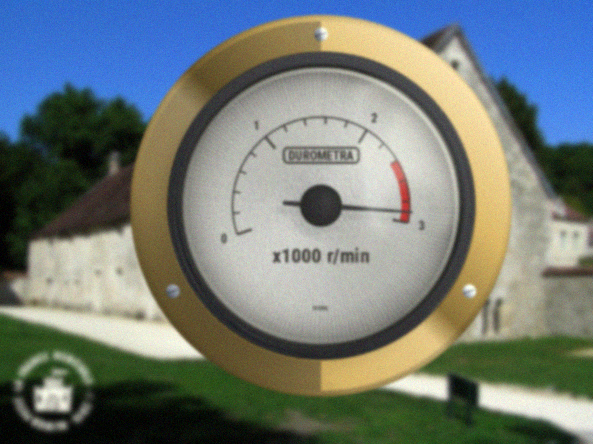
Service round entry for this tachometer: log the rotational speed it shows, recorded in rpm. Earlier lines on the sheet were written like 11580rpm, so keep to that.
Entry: 2900rpm
